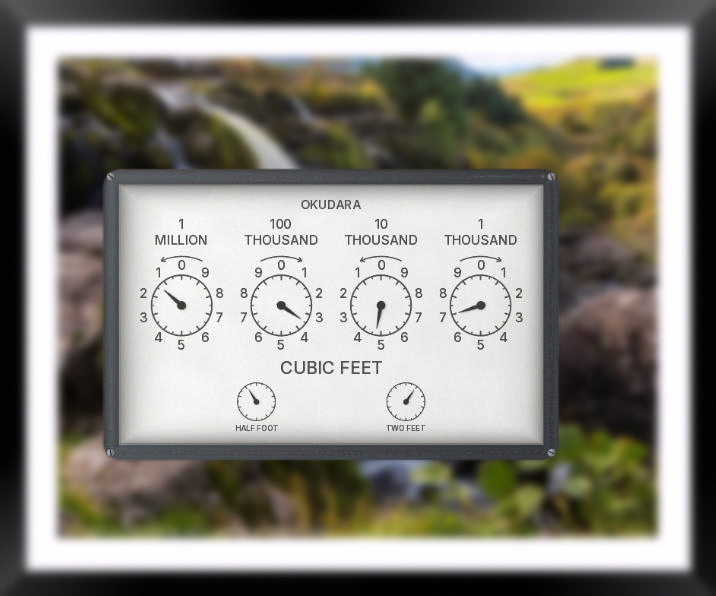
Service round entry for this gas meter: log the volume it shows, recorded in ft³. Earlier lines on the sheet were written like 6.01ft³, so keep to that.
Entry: 134700ft³
